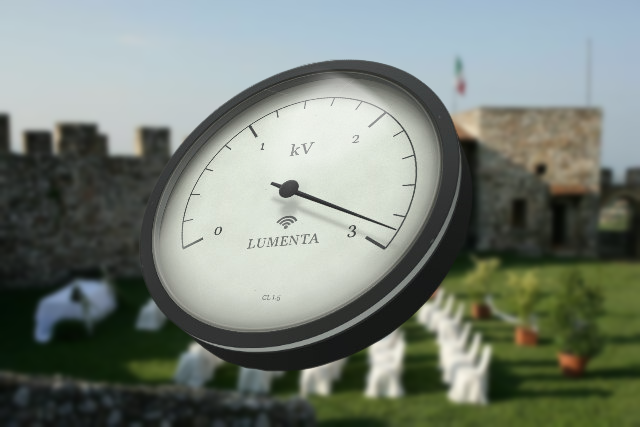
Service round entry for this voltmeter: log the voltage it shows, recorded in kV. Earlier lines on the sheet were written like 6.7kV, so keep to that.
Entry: 2.9kV
